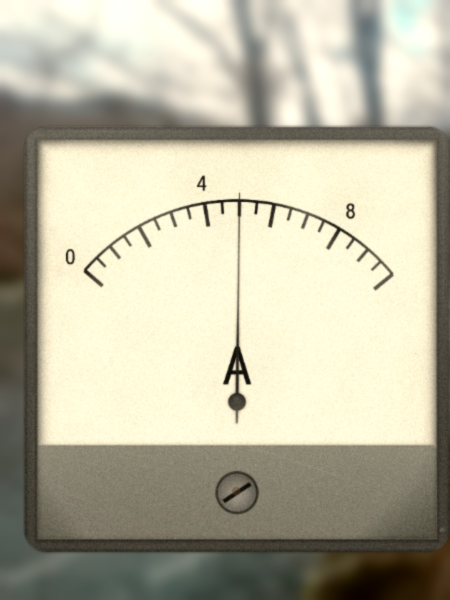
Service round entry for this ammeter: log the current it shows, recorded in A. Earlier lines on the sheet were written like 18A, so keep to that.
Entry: 5A
